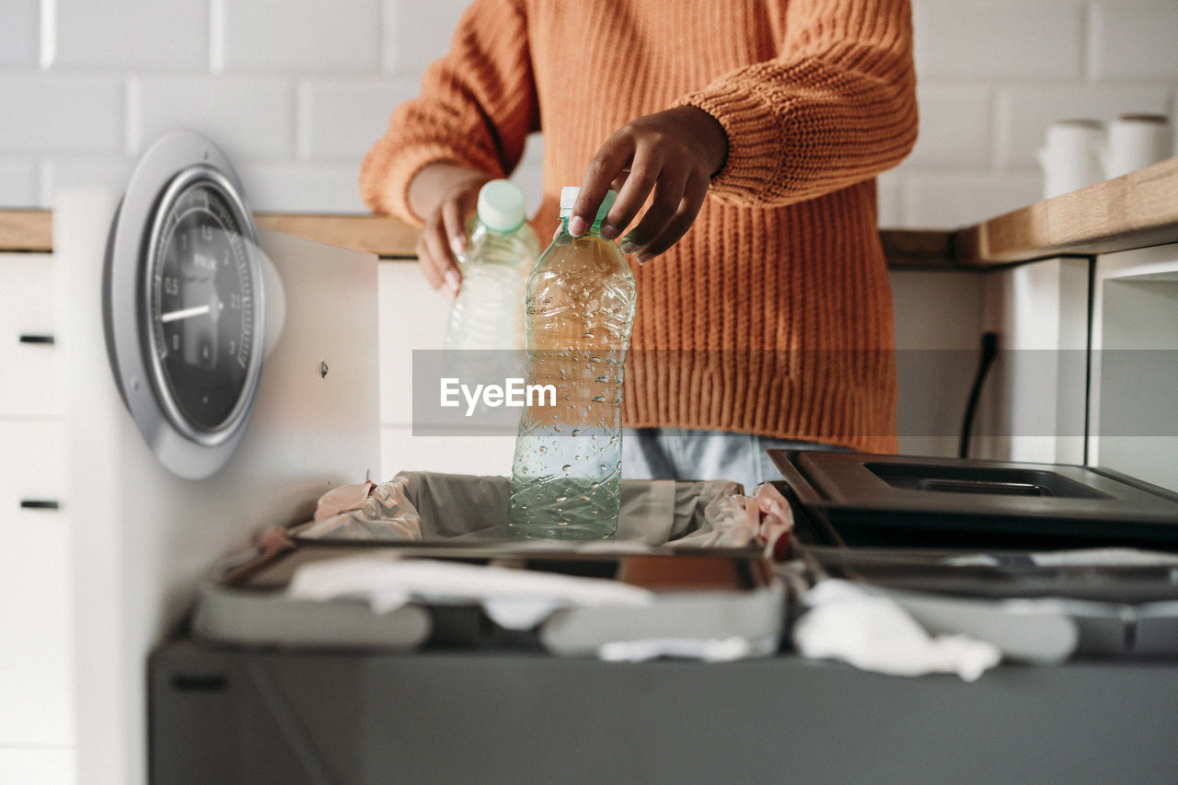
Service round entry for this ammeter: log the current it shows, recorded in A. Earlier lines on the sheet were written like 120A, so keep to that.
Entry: 0.25A
